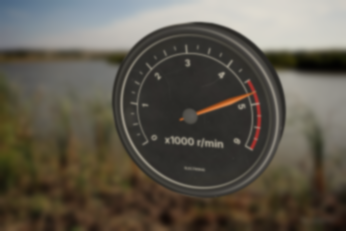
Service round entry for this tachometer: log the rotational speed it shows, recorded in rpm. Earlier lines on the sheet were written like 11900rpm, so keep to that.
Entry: 4750rpm
